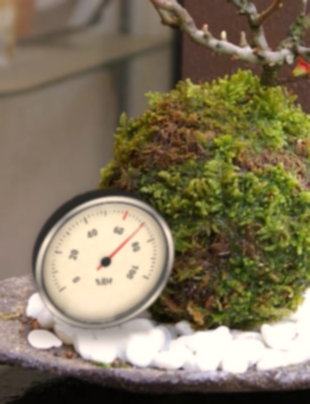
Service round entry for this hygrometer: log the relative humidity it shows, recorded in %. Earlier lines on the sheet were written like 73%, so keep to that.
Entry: 70%
